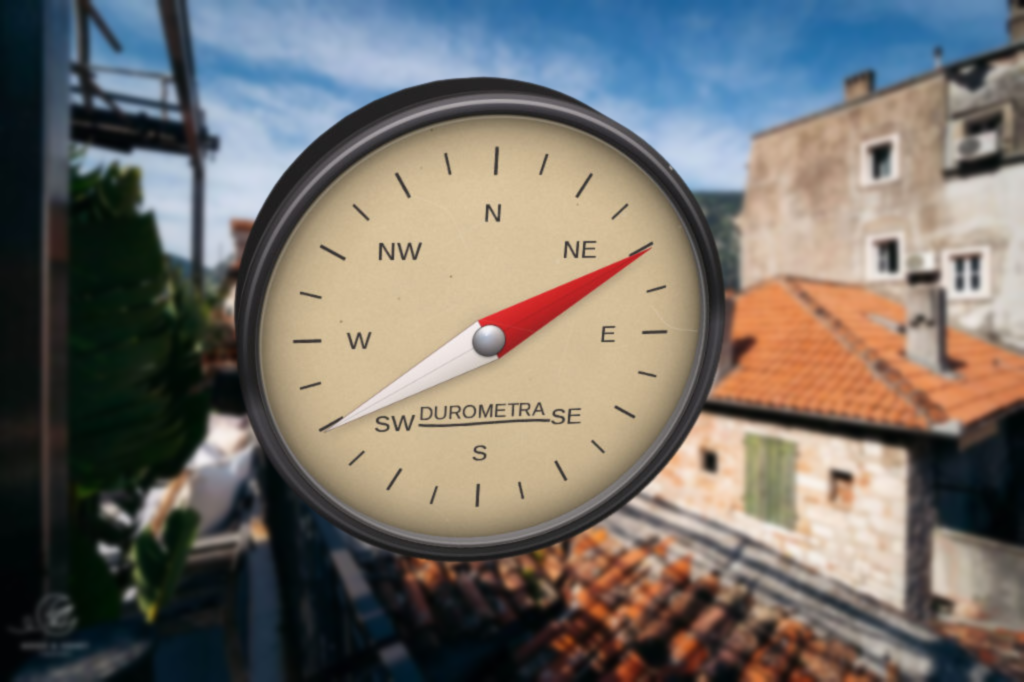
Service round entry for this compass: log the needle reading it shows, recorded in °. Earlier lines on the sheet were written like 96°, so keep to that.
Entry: 60°
